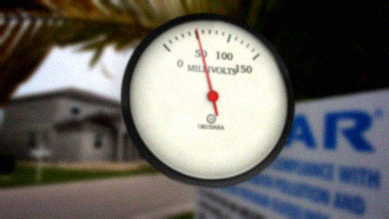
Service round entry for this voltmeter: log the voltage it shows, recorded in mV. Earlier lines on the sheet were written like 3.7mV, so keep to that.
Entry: 50mV
